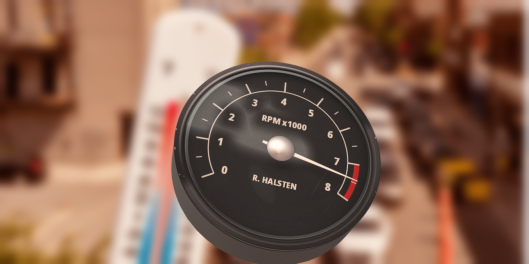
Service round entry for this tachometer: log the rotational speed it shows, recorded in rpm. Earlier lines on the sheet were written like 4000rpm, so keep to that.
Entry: 7500rpm
